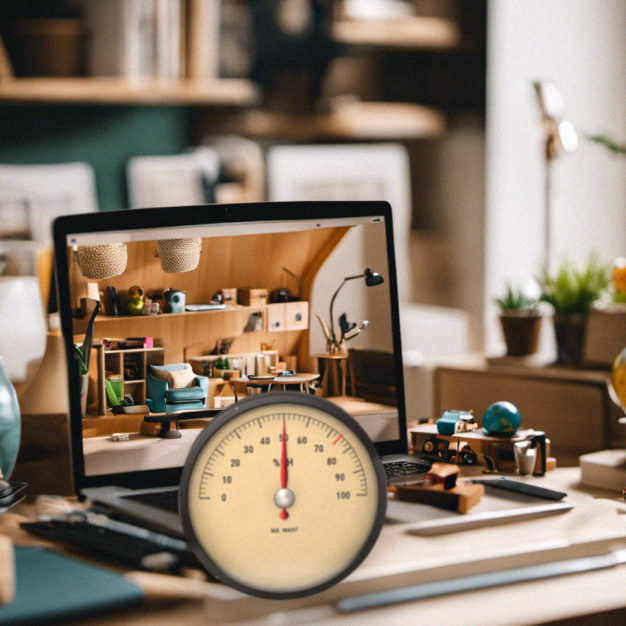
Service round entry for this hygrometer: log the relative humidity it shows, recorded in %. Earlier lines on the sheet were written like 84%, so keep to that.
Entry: 50%
